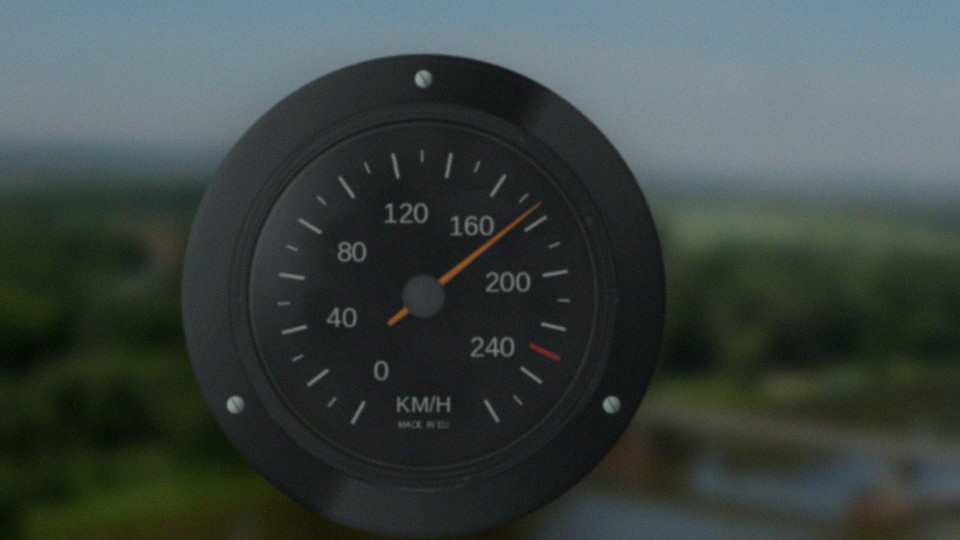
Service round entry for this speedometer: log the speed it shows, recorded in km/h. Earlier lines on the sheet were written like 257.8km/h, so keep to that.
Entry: 175km/h
